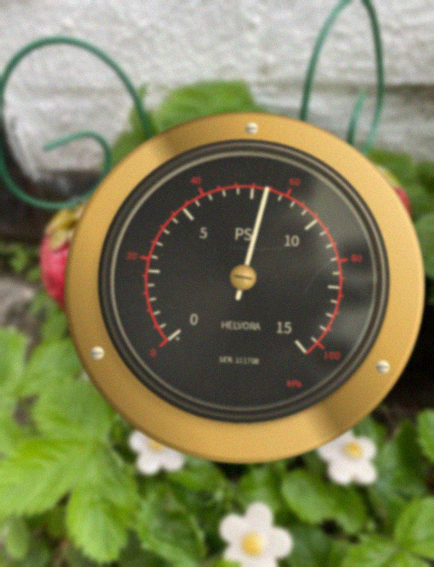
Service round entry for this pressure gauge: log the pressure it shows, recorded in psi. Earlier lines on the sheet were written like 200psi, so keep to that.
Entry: 8psi
